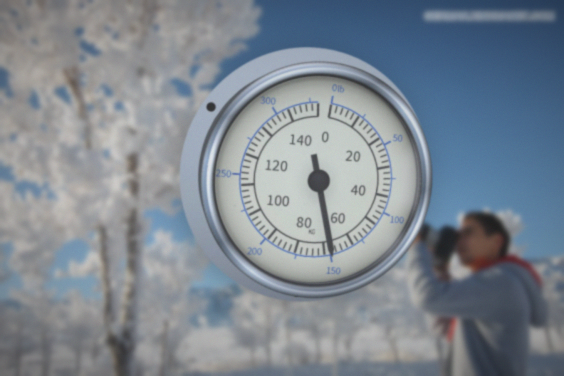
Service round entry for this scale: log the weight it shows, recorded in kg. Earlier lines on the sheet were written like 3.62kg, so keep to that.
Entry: 68kg
